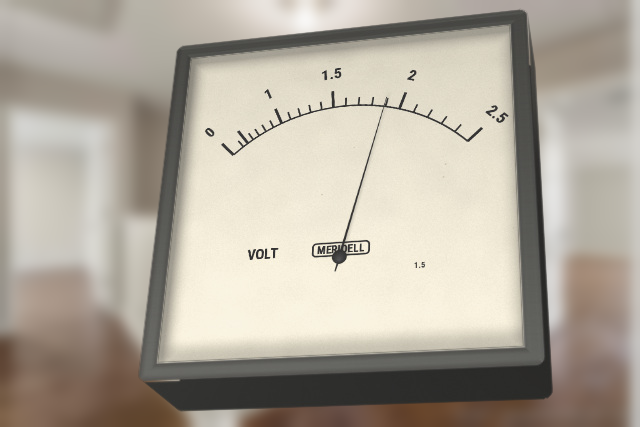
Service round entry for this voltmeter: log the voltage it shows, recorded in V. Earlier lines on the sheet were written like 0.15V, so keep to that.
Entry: 1.9V
